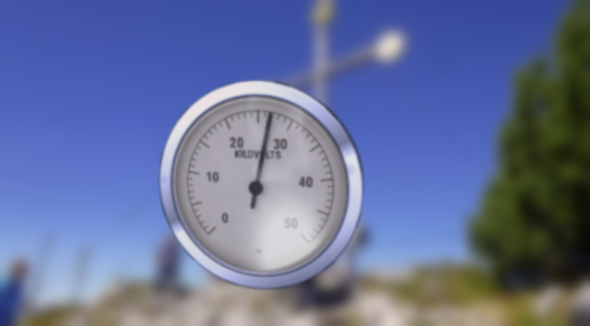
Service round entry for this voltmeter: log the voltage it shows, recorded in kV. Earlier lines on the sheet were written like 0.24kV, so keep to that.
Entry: 27kV
